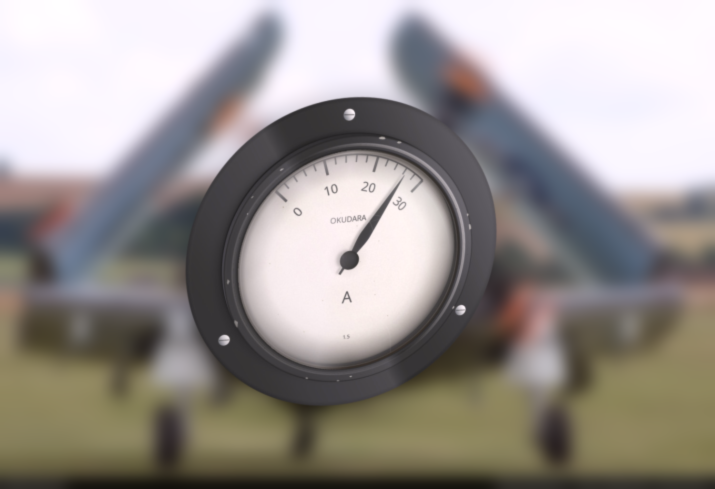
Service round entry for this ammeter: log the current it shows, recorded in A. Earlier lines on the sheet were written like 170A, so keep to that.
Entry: 26A
